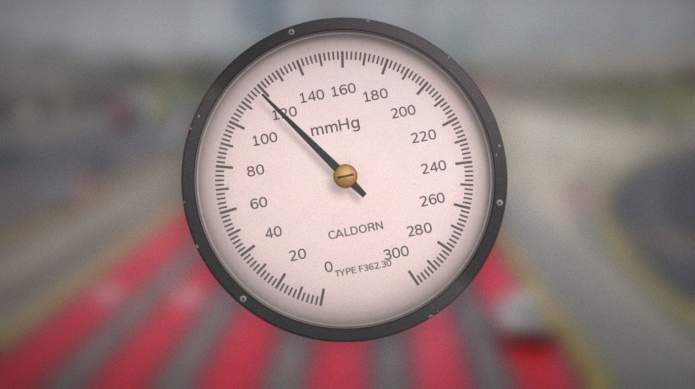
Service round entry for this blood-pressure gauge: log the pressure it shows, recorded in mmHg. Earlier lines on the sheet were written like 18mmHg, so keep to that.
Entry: 118mmHg
